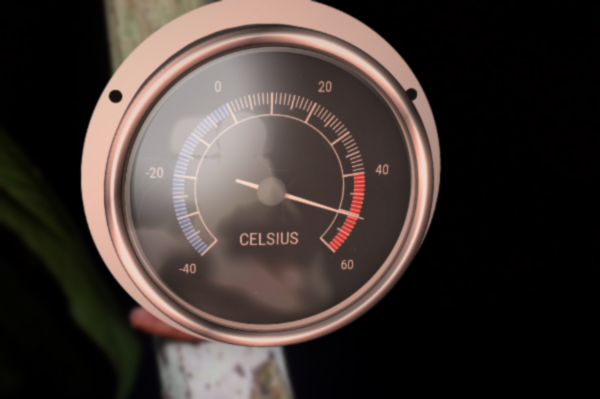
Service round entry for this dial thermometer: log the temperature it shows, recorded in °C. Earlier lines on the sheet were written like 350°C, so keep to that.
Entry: 50°C
